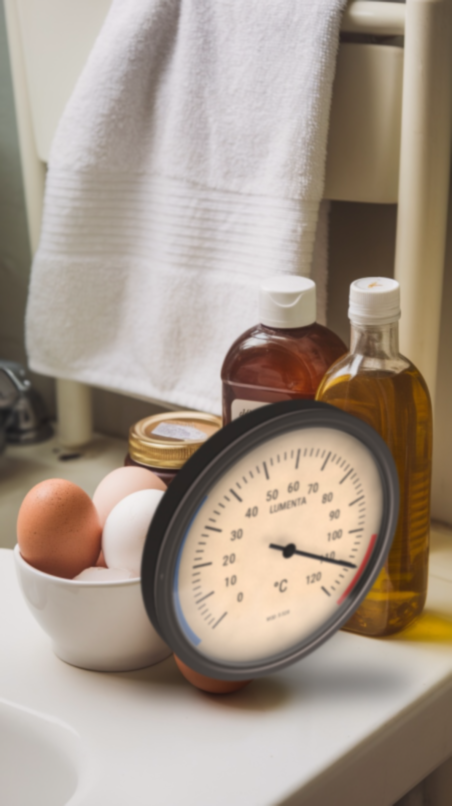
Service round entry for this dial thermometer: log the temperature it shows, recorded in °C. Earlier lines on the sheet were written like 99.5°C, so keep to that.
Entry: 110°C
